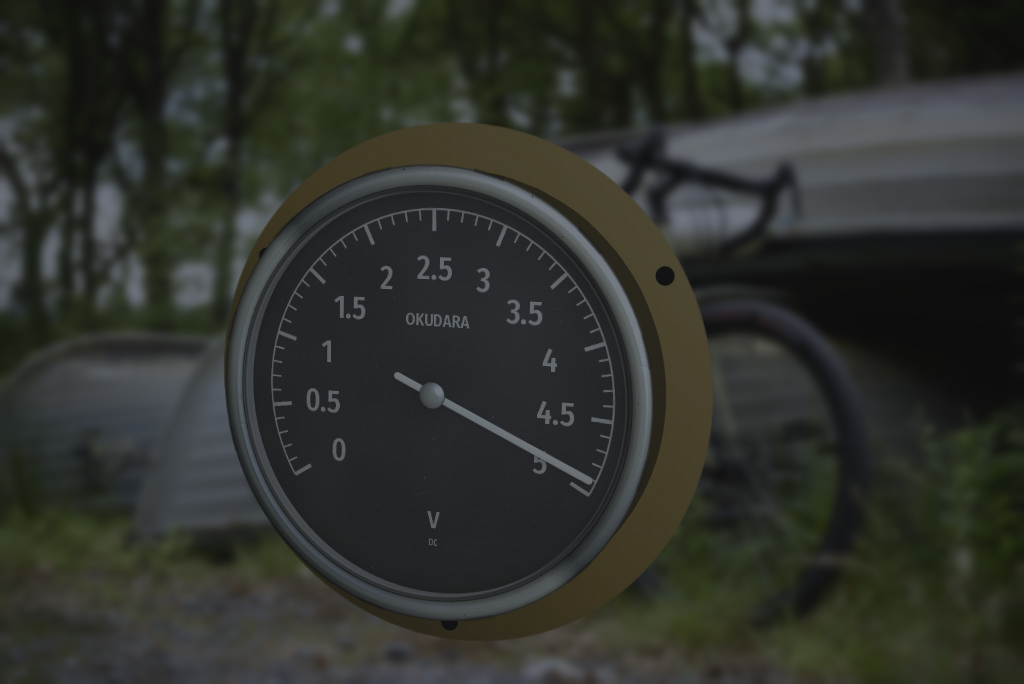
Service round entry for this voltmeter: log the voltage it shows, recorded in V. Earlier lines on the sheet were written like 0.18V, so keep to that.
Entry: 4.9V
